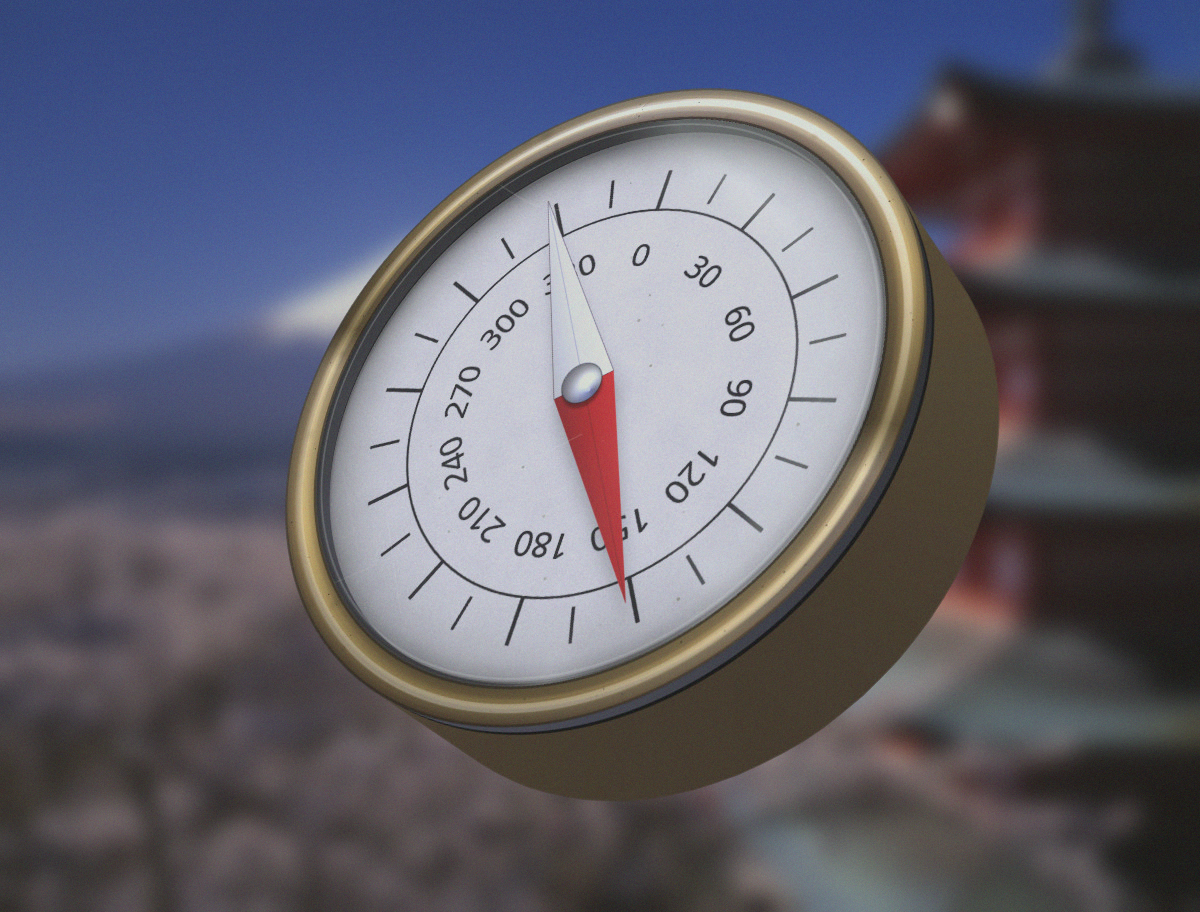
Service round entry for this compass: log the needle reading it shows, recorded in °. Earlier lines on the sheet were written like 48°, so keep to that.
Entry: 150°
